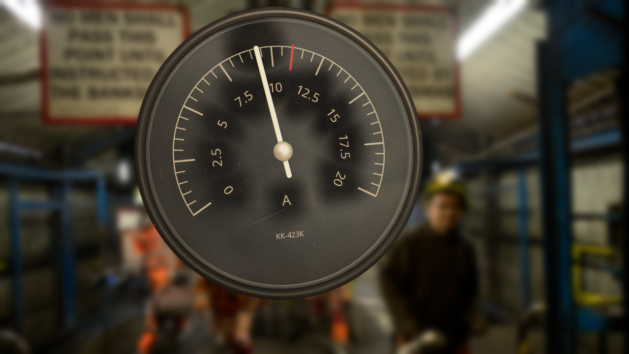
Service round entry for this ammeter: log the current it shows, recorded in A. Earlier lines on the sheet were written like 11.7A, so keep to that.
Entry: 9.25A
